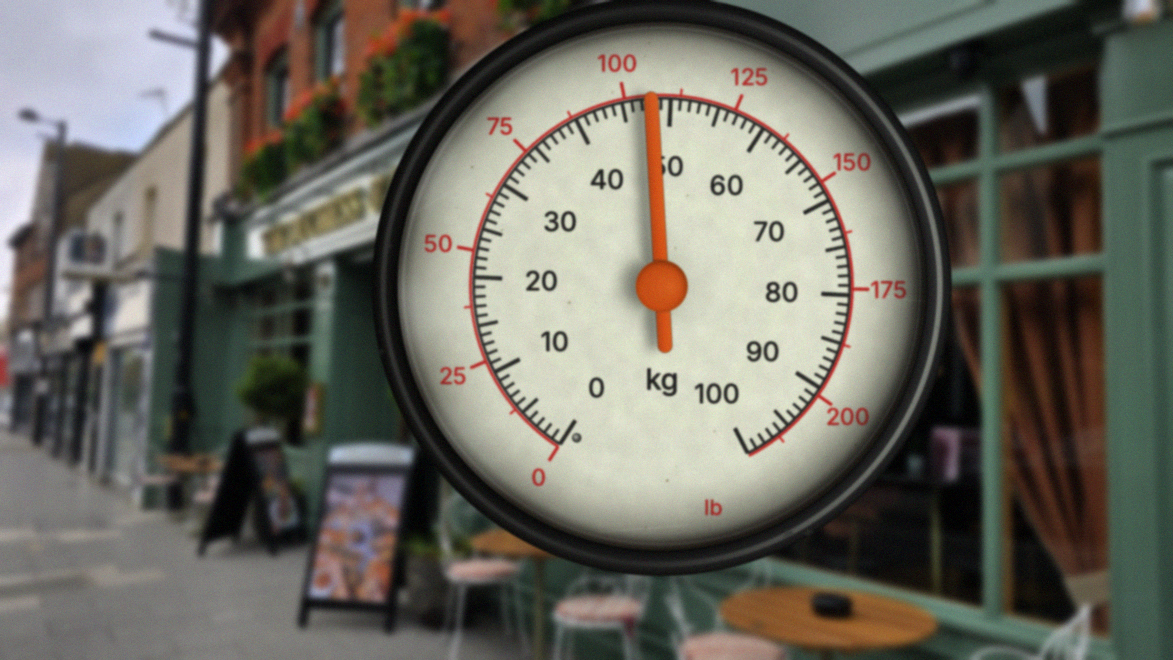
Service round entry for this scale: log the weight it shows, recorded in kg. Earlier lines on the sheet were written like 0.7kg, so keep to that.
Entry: 48kg
